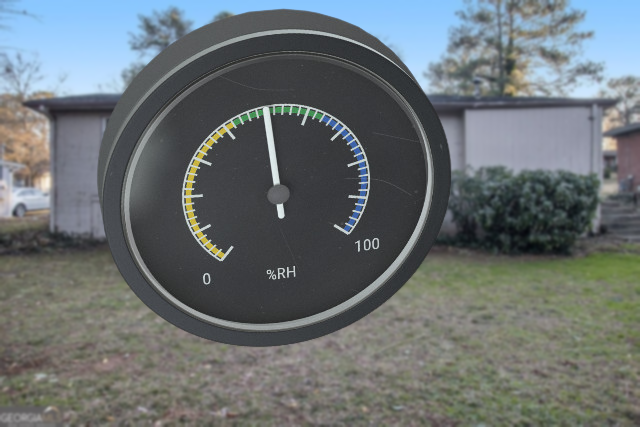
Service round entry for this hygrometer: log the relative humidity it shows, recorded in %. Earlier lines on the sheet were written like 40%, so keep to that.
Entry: 50%
